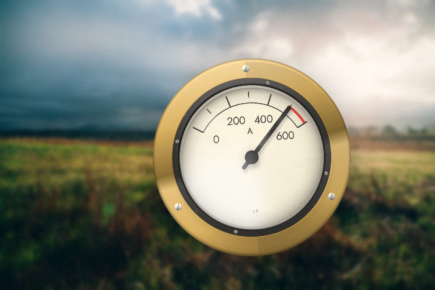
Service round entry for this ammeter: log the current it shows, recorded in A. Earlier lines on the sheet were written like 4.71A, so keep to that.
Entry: 500A
